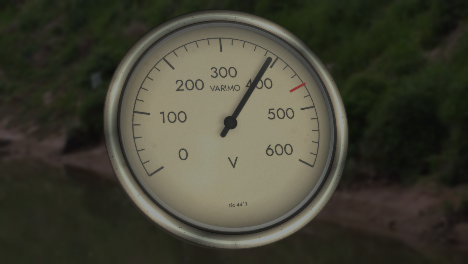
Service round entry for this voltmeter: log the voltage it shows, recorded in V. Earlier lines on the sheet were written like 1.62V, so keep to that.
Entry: 390V
